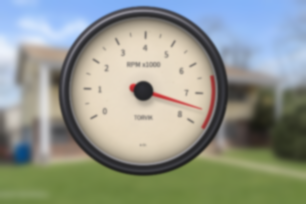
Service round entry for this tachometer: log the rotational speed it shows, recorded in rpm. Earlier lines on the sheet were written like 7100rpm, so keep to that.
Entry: 7500rpm
